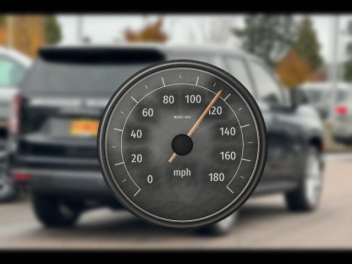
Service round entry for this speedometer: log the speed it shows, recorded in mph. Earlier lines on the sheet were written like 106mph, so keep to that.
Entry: 115mph
